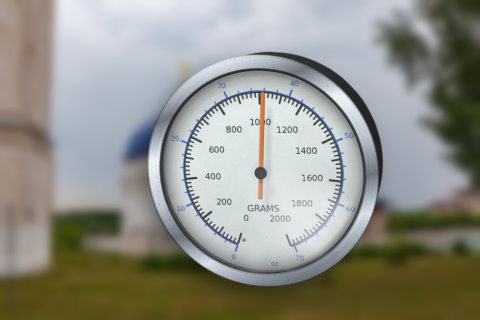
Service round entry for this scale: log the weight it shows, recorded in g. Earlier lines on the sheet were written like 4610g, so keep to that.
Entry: 1020g
